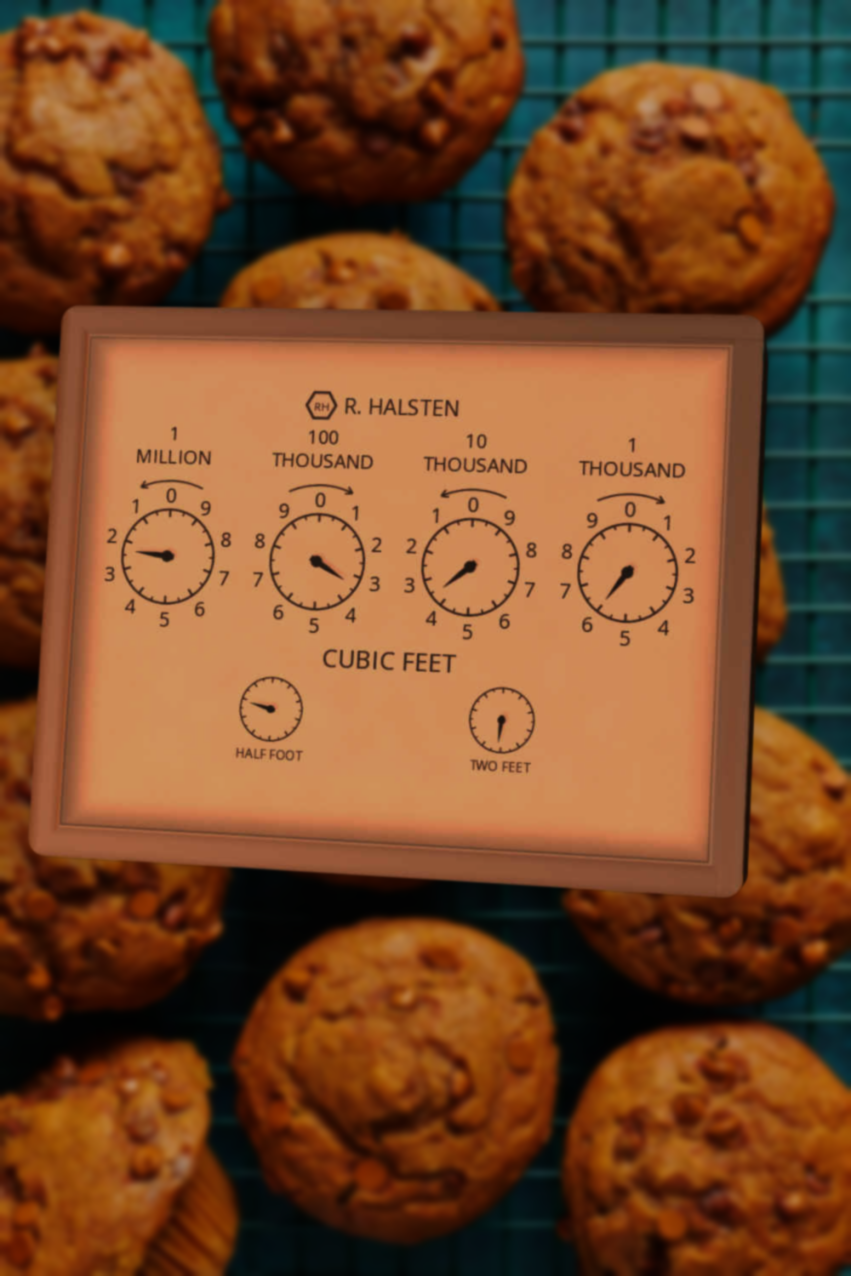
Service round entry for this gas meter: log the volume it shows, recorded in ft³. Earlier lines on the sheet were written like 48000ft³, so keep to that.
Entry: 233600ft³
